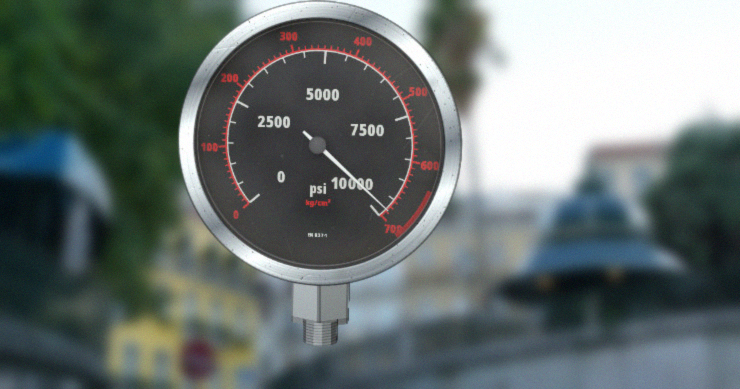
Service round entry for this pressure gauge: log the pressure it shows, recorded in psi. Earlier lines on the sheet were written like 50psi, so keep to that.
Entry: 9750psi
